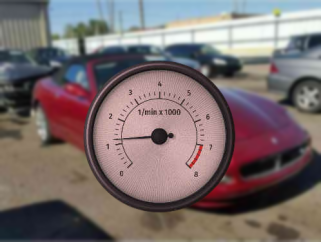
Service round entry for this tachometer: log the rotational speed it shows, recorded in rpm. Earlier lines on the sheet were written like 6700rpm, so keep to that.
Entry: 1200rpm
